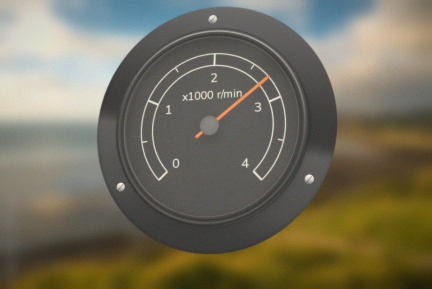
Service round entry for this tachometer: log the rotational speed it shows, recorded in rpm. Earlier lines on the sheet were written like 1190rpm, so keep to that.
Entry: 2750rpm
